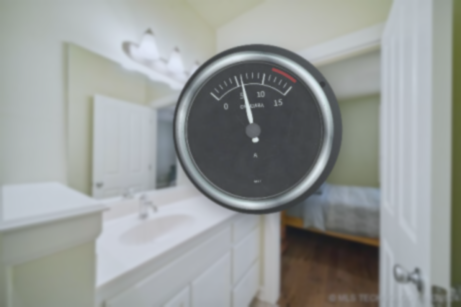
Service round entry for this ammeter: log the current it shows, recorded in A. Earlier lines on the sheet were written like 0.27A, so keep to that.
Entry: 6A
